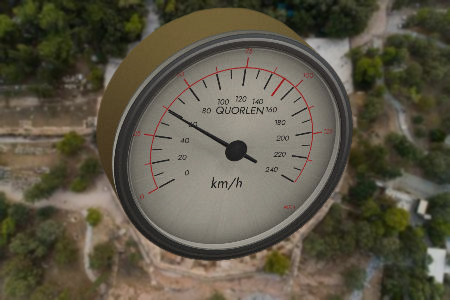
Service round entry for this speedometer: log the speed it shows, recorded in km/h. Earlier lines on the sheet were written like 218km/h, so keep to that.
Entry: 60km/h
